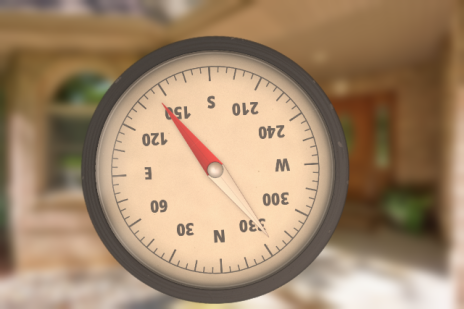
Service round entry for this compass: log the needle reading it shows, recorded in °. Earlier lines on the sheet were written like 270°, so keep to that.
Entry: 145°
